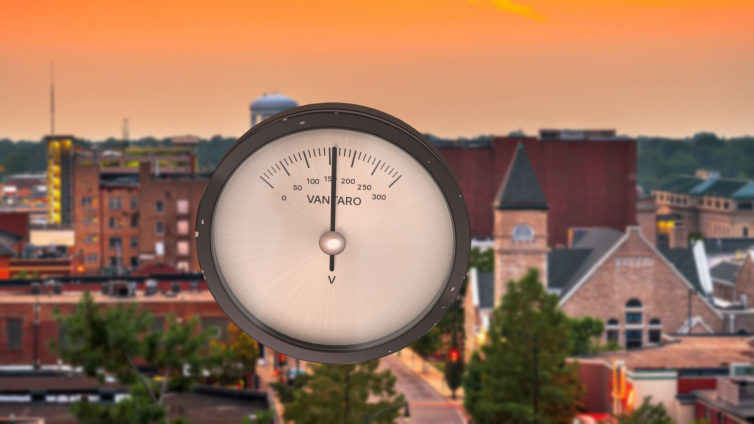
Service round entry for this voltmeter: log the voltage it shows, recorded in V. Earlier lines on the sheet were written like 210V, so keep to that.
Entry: 160V
